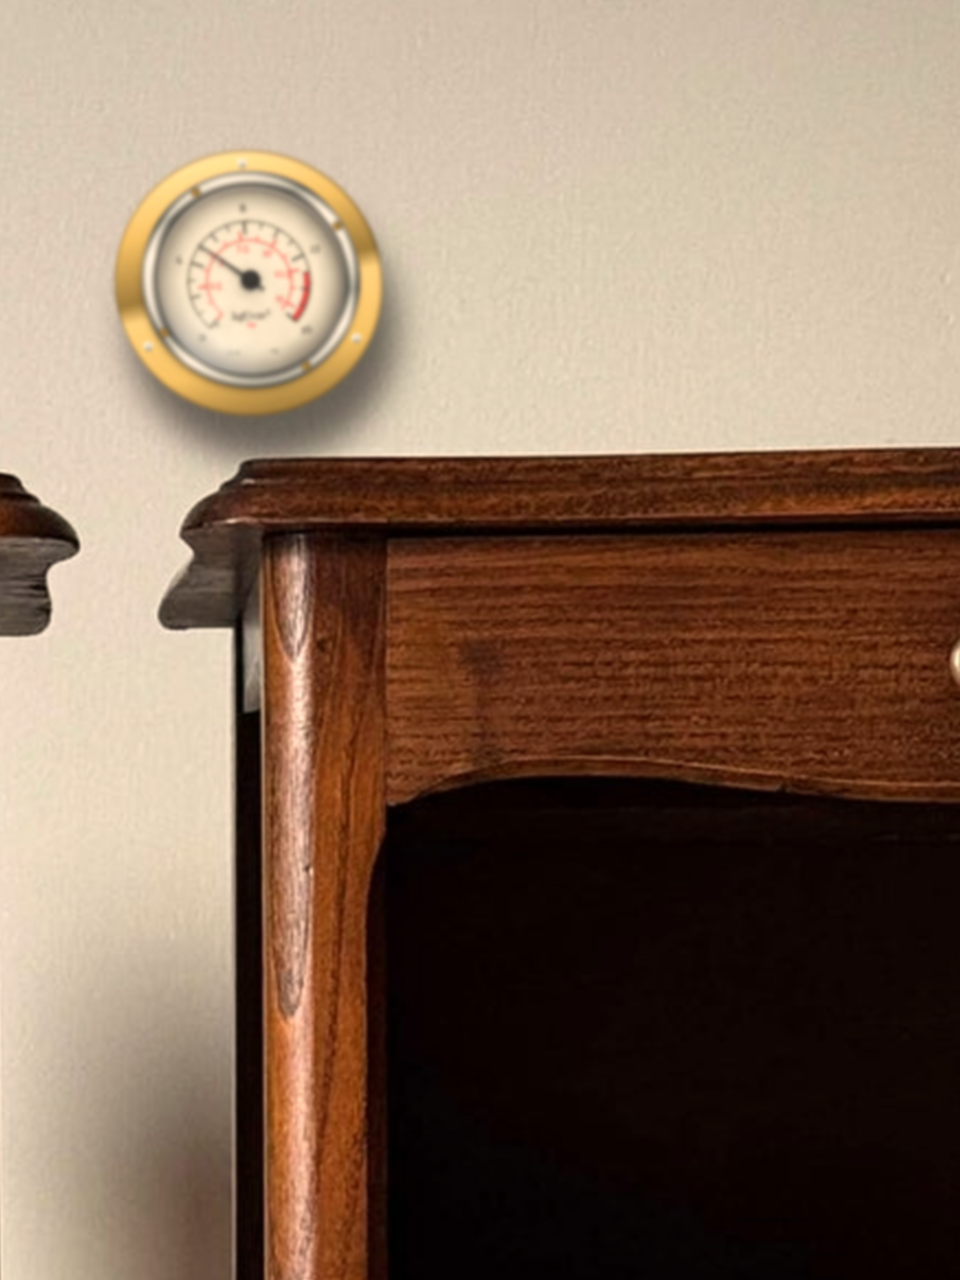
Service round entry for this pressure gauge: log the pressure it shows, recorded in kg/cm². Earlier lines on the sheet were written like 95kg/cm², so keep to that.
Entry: 5kg/cm²
